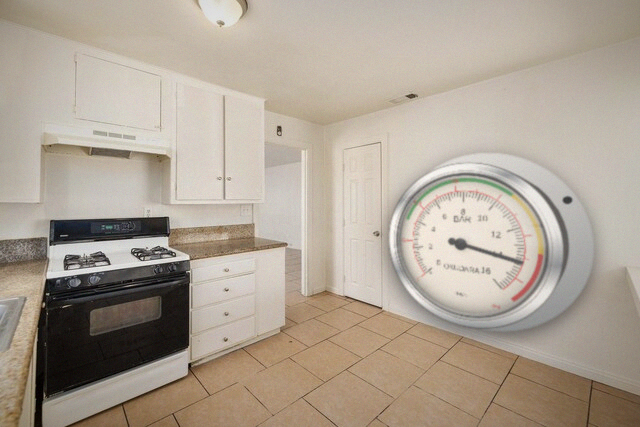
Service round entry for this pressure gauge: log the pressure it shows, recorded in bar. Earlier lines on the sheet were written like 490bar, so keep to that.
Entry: 14bar
